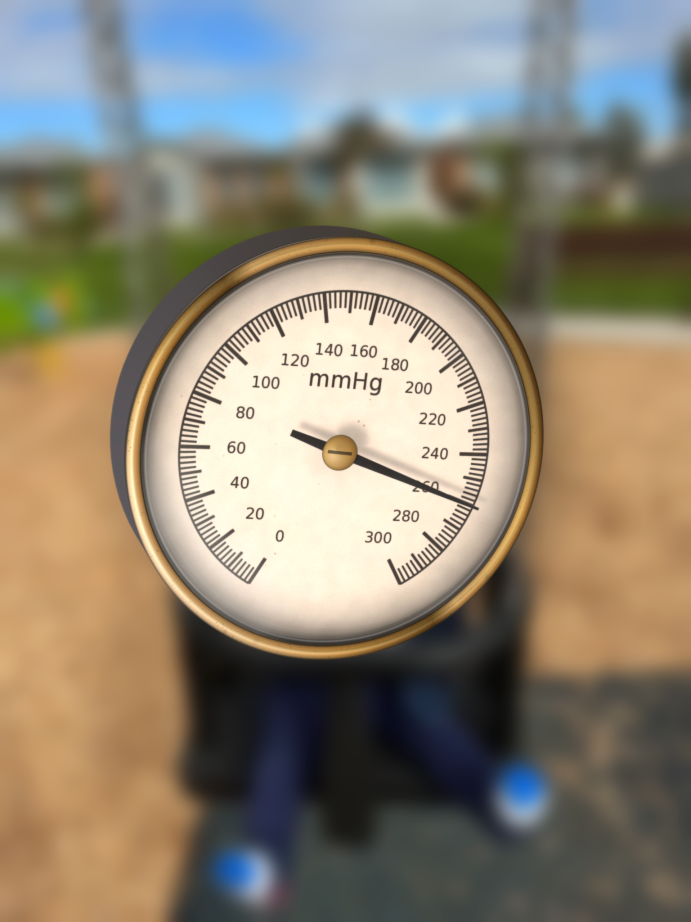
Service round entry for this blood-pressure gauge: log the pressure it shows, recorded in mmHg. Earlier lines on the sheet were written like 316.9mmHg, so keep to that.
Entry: 260mmHg
